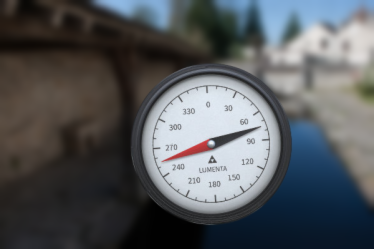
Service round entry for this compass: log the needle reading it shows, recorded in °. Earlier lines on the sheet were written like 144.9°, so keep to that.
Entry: 255°
